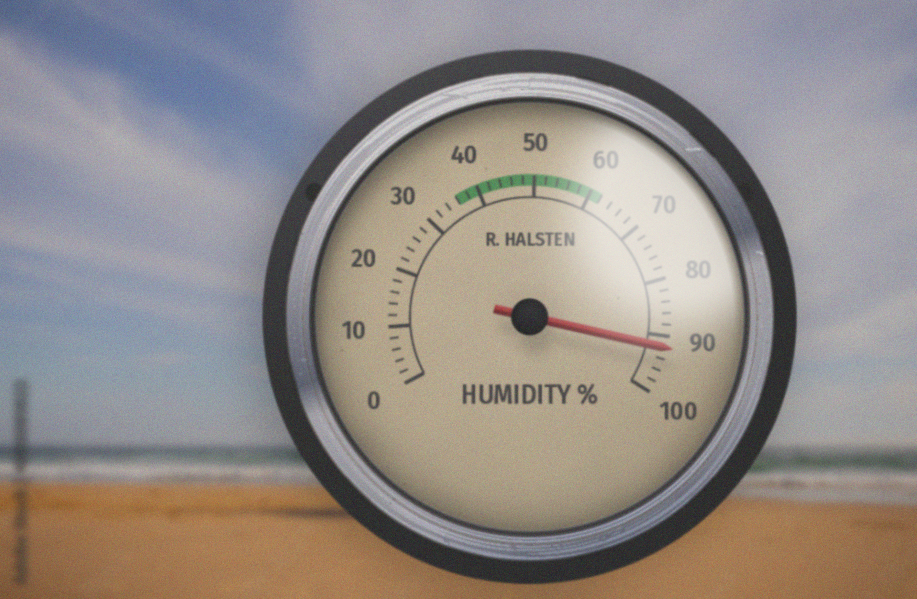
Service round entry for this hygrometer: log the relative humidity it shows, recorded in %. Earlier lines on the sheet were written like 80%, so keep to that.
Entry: 92%
